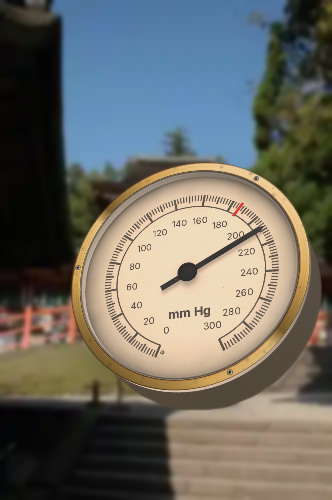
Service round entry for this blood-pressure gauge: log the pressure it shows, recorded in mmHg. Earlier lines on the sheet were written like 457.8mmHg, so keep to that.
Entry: 210mmHg
